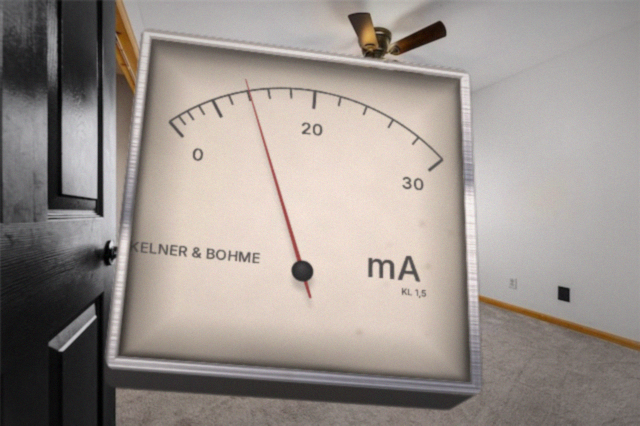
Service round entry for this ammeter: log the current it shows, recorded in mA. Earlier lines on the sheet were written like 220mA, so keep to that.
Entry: 14mA
